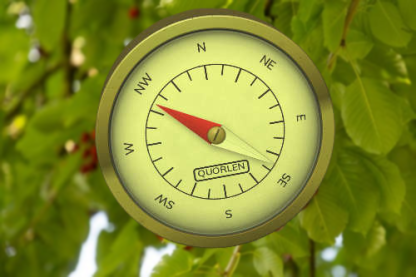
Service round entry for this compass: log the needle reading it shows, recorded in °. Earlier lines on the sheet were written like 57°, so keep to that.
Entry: 307.5°
